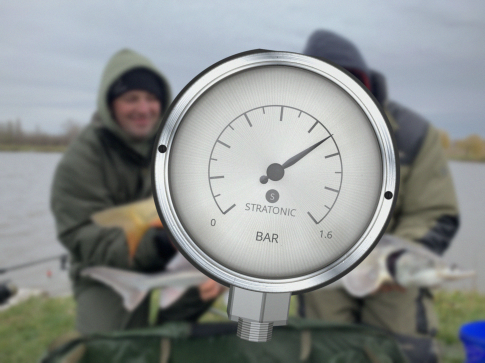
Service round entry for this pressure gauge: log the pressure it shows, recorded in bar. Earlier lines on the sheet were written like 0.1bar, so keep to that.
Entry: 1.1bar
